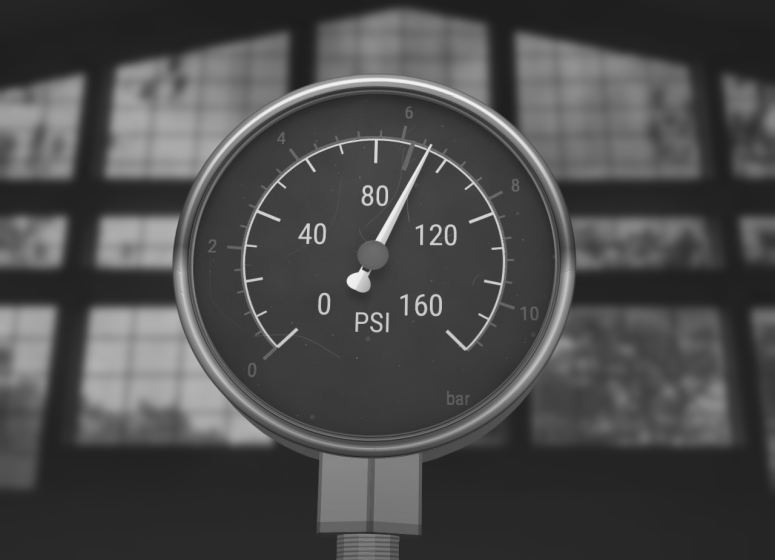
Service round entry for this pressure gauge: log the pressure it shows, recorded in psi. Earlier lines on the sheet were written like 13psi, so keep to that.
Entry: 95psi
